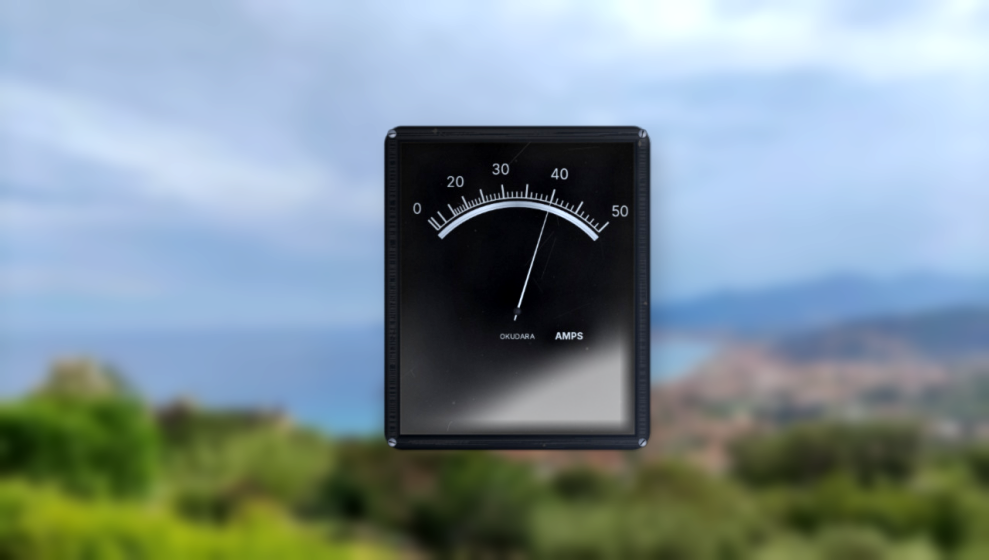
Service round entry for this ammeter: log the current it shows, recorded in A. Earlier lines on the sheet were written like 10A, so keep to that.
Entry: 40A
